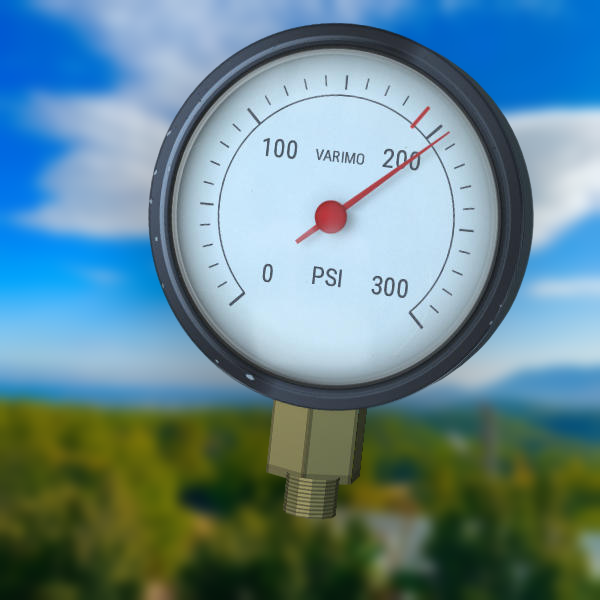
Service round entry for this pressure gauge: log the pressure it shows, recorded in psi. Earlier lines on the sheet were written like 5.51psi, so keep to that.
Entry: 205psi
